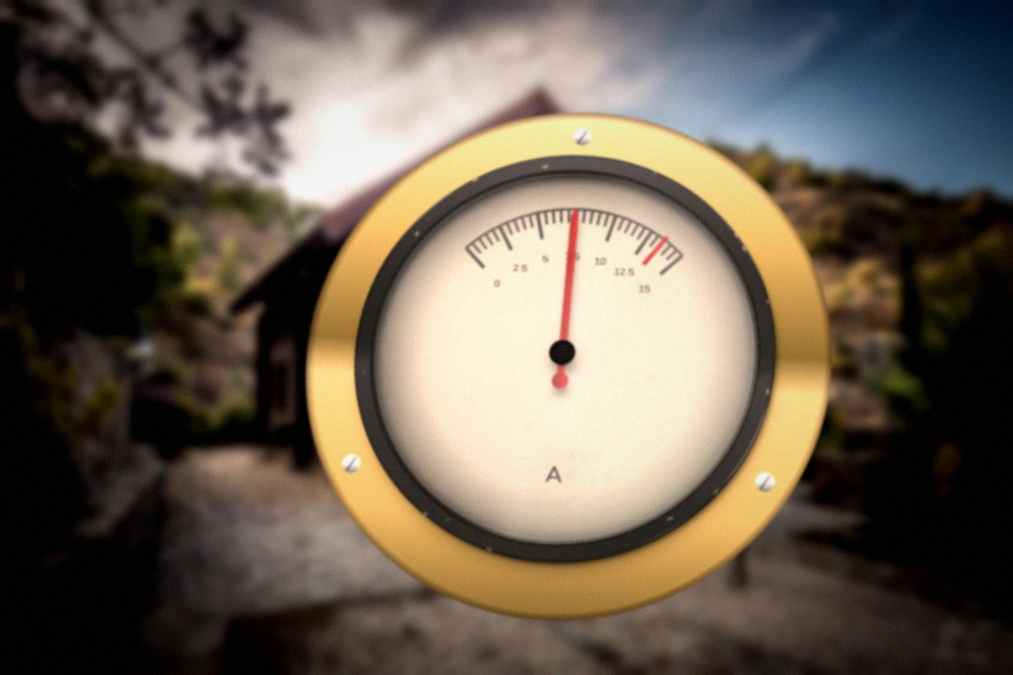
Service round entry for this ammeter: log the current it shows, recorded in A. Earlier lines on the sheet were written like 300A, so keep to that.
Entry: 7.5A
